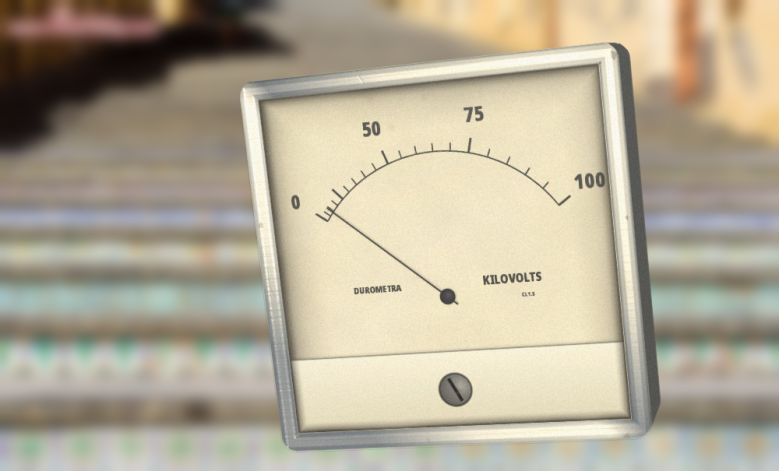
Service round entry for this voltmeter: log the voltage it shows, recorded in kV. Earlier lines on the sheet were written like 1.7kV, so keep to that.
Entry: 15kV
